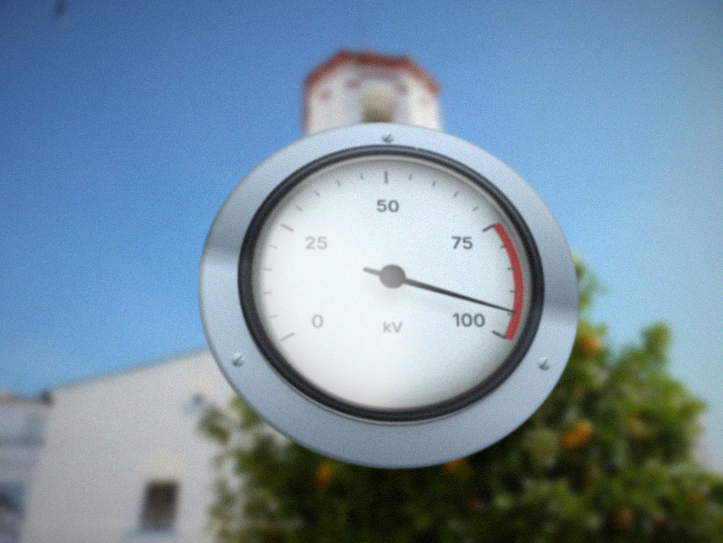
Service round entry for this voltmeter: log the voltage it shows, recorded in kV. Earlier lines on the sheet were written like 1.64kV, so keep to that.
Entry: 95kV
